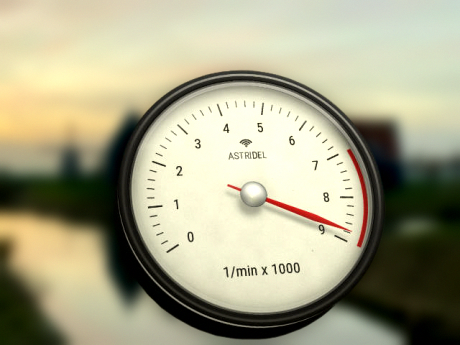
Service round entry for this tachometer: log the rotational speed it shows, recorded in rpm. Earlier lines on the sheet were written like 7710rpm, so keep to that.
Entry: 8800rpm
